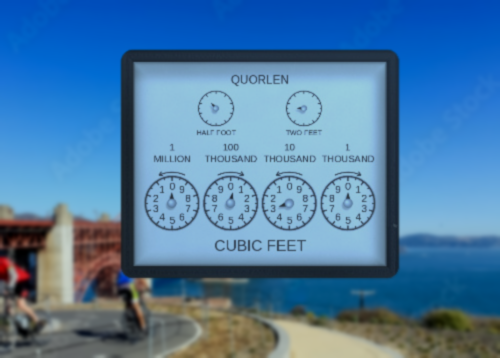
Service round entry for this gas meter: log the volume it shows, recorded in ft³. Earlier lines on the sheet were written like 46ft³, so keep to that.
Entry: 3000ft³
